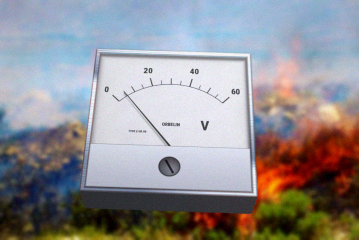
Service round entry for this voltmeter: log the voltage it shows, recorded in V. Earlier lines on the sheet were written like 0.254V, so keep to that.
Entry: 5V
